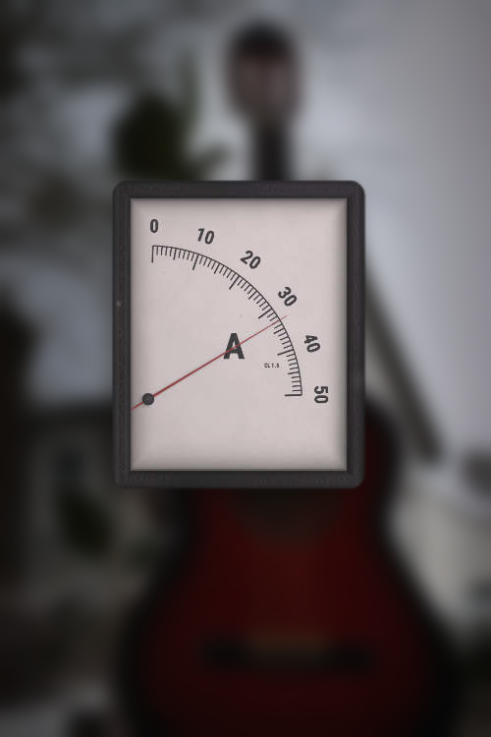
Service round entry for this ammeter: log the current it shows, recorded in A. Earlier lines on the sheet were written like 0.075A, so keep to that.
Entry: 33A
